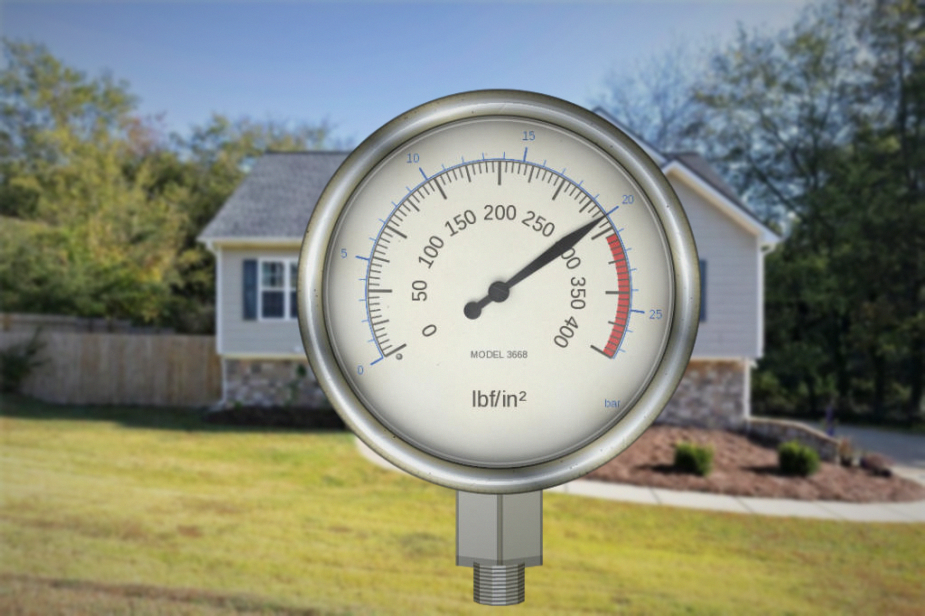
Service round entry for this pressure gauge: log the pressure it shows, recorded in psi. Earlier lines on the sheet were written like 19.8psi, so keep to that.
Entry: 290psi
